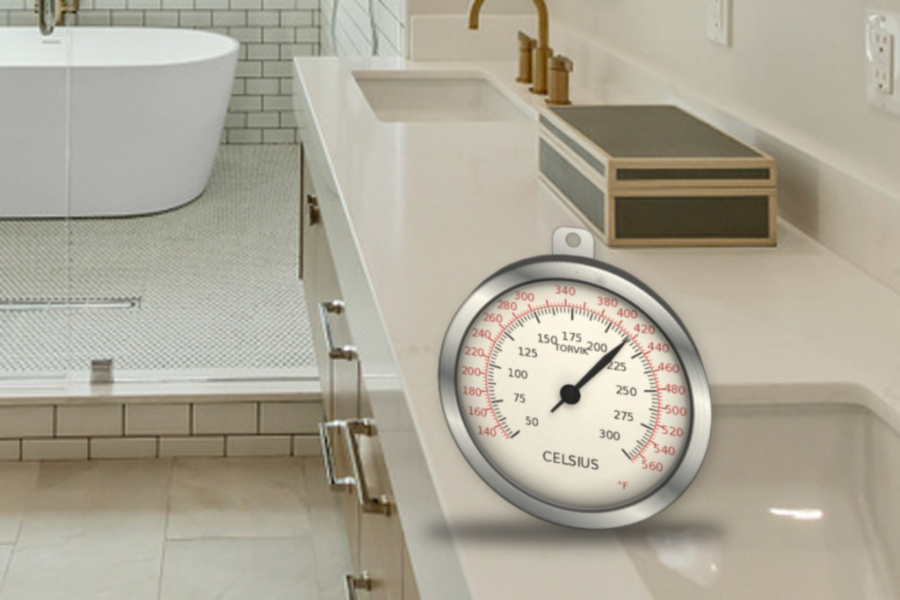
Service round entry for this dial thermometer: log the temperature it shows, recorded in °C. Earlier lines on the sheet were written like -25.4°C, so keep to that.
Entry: 212.5°C
